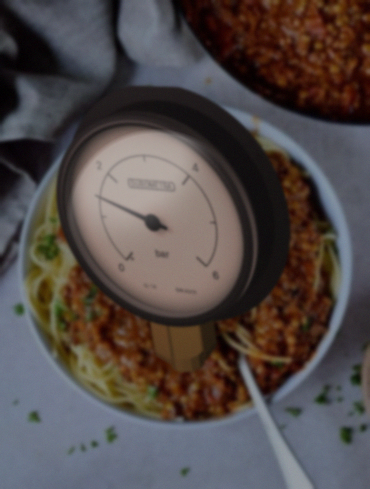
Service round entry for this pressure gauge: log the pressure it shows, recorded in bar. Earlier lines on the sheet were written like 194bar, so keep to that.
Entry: 1.5bar
